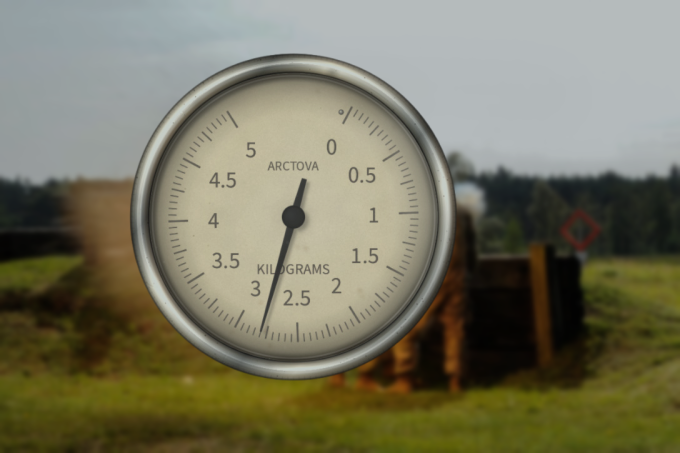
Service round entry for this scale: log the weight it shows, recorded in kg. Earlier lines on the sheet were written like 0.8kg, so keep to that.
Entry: 2.8kg
